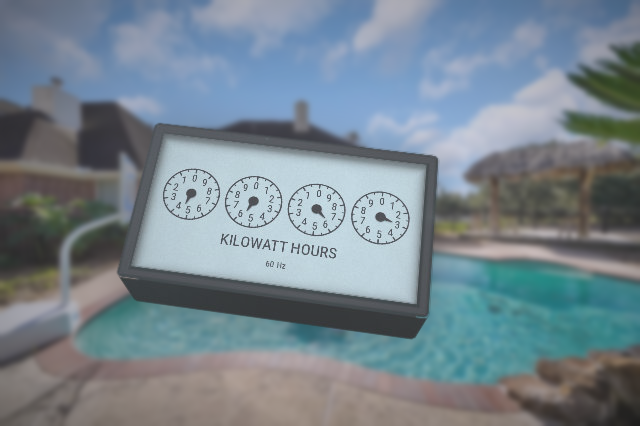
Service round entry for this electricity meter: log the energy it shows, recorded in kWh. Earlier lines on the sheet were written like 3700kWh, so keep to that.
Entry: 4563kWh
